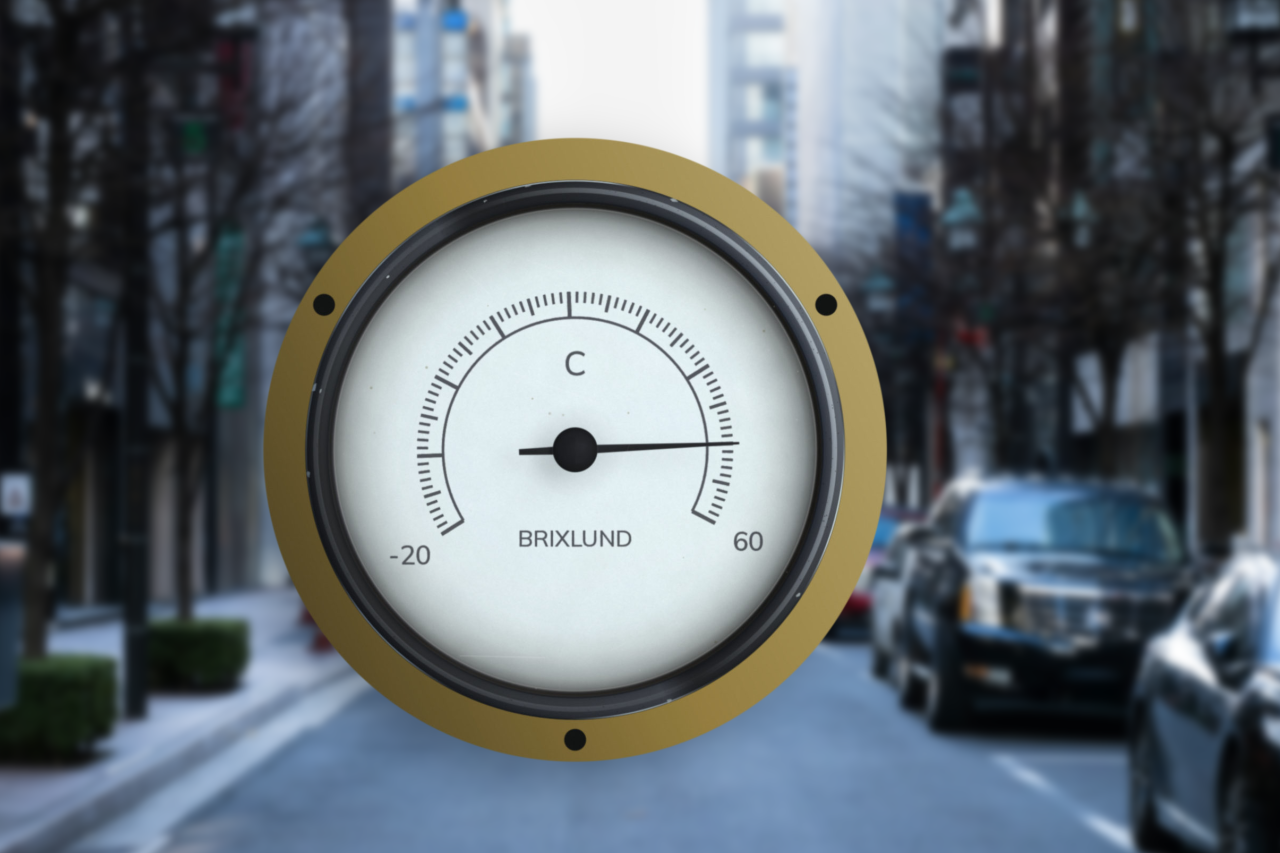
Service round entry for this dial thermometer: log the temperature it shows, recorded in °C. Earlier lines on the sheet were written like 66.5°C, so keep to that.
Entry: 50°C
